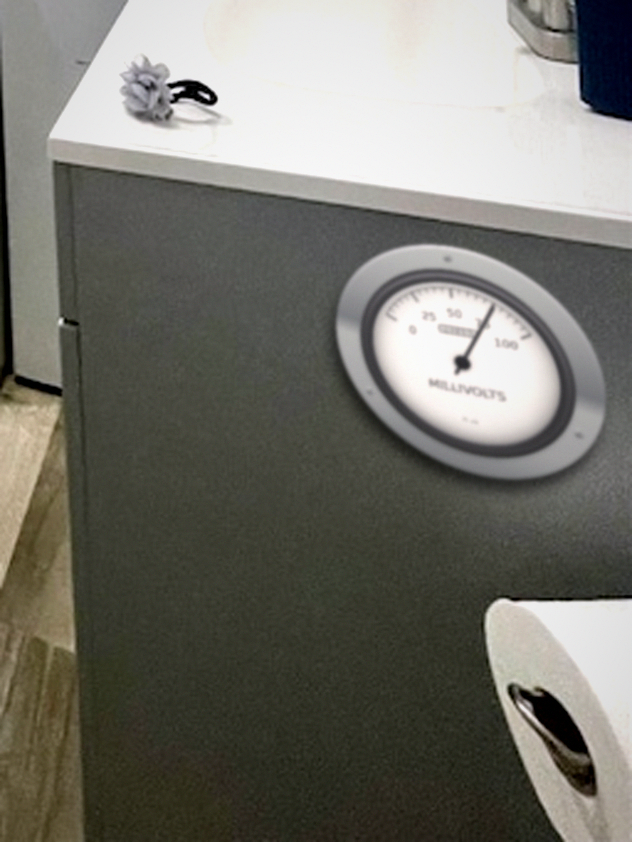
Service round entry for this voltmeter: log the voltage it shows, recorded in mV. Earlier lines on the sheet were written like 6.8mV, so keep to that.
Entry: 75mV
